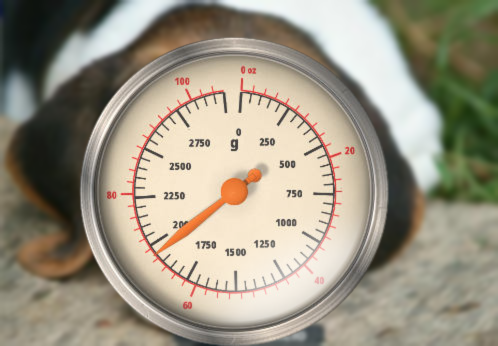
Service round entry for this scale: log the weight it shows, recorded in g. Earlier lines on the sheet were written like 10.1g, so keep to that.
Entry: 1950g
